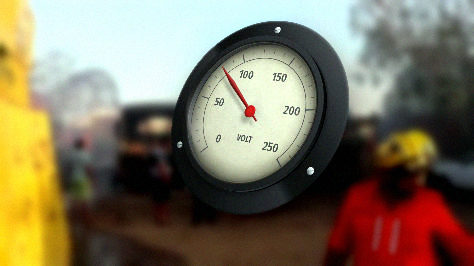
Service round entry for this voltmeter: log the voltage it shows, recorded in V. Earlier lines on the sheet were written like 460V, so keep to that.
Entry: 80V
